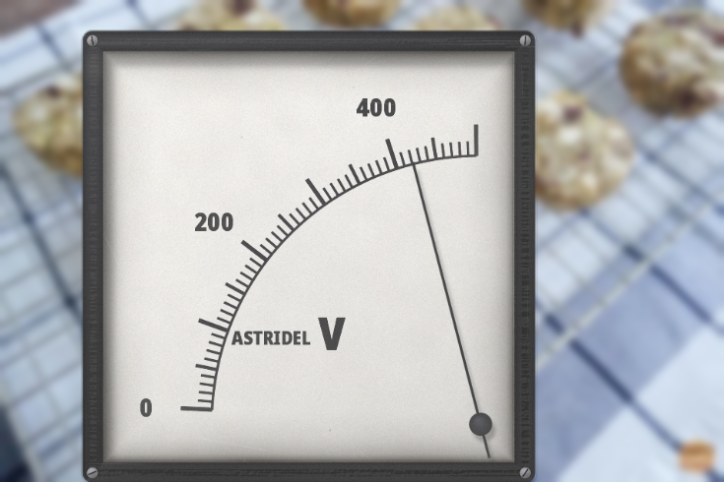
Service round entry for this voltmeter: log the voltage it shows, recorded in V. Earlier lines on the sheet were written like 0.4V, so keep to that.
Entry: 420V
